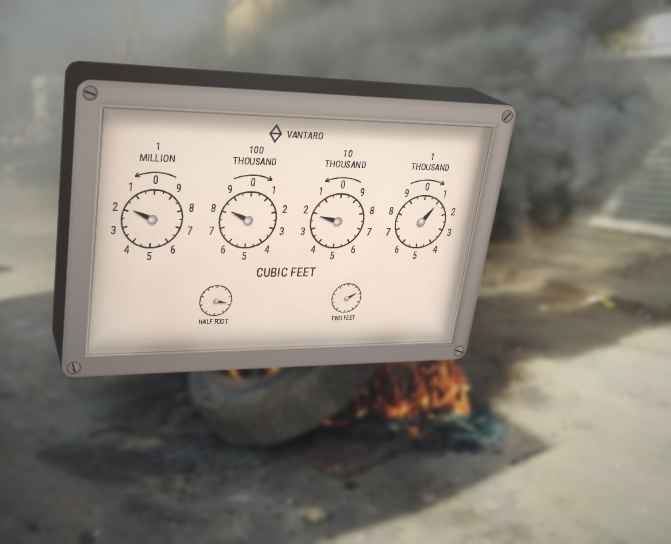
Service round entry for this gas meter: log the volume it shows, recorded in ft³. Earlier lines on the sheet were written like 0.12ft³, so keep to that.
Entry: 182100ft³
